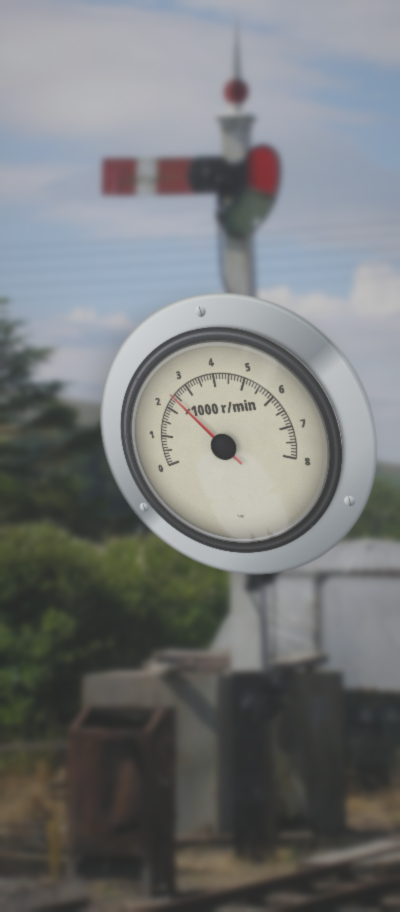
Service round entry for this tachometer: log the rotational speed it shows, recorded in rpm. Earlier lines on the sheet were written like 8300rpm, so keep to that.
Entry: 2500rpm
